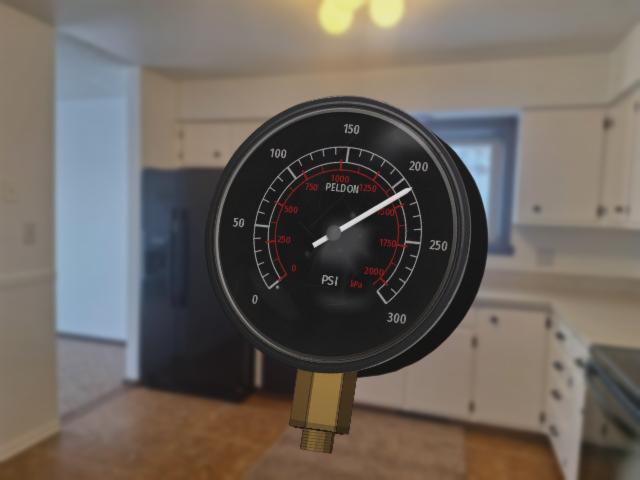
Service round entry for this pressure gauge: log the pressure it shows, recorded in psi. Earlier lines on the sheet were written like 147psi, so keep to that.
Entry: 210psi
